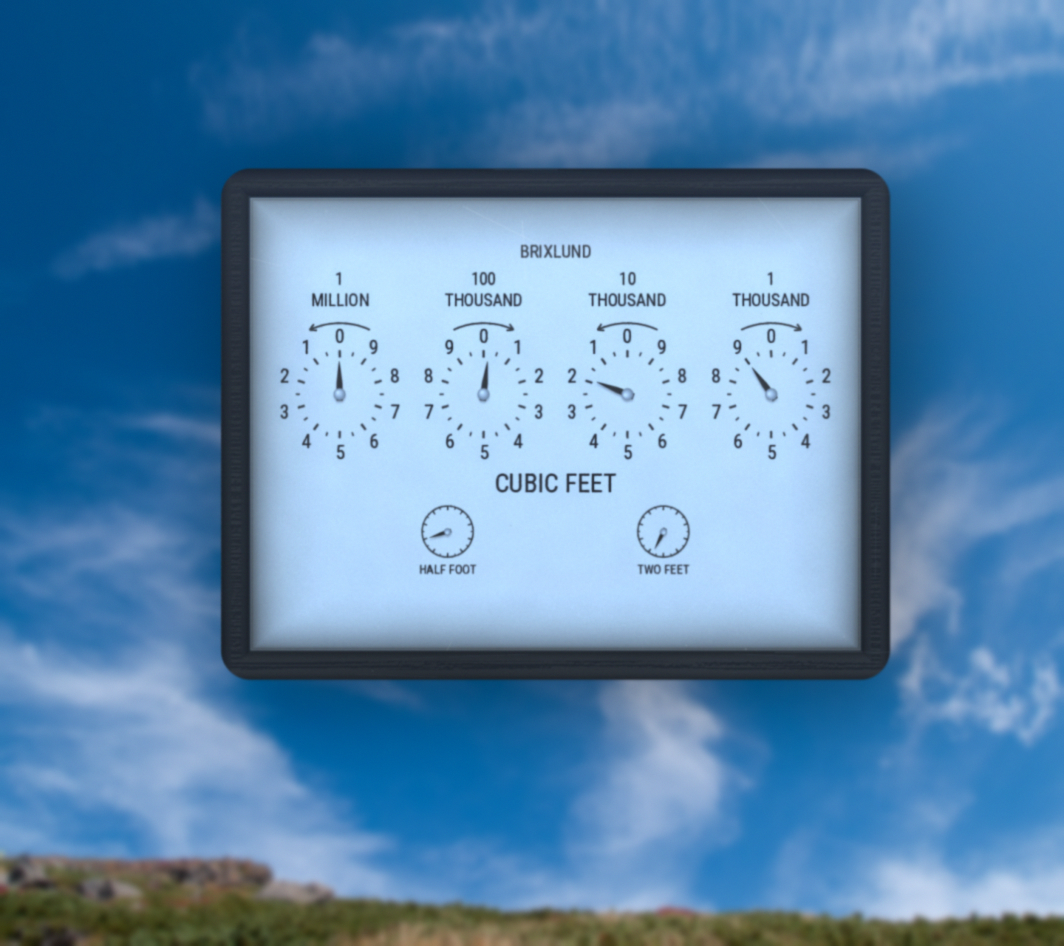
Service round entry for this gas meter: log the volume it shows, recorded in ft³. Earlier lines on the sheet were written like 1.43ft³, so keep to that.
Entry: 1900ft³
